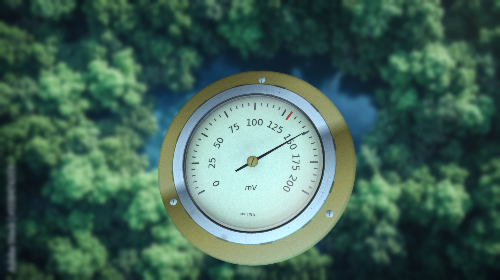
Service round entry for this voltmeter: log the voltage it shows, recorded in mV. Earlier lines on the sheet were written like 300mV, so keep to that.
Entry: 150mV
